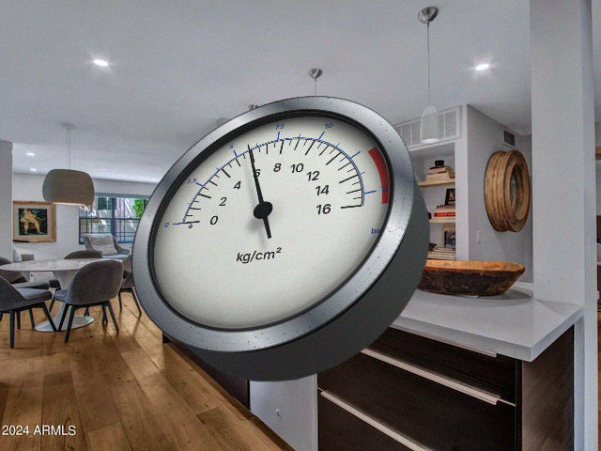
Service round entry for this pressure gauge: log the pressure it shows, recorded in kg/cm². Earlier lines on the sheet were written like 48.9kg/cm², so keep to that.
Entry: 6kg/cm²
